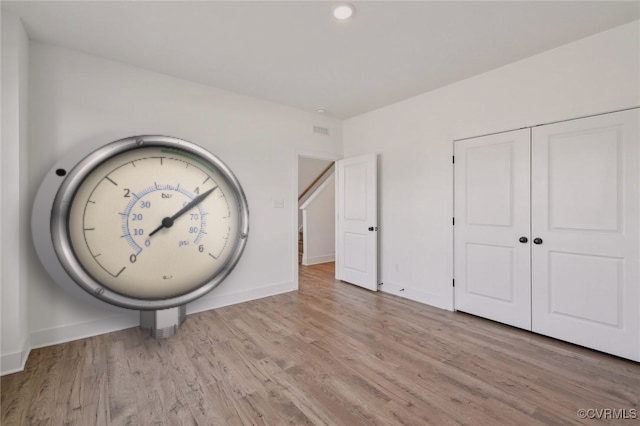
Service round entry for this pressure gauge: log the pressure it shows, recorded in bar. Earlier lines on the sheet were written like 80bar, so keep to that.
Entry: 4.25bar
